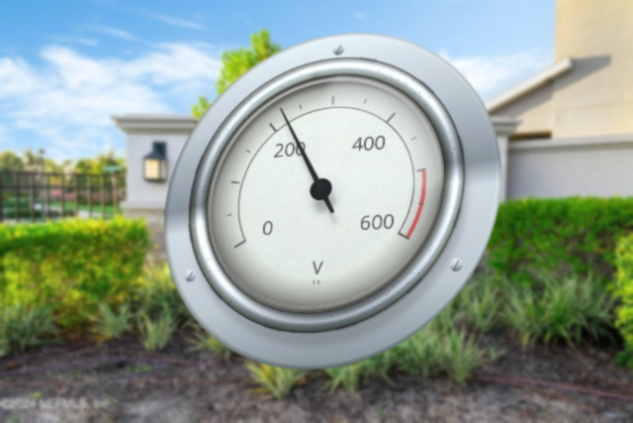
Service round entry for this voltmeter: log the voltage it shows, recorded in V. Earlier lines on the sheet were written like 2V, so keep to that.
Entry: 225V
